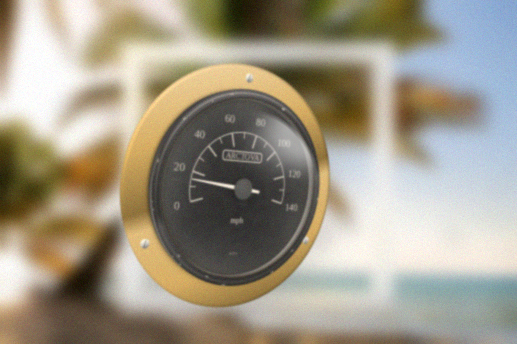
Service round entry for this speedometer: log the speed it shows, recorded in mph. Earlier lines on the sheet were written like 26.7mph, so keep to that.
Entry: 15mph
